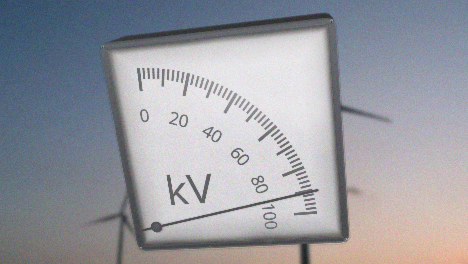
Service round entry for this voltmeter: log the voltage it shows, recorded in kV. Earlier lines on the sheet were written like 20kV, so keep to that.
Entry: 90kV
